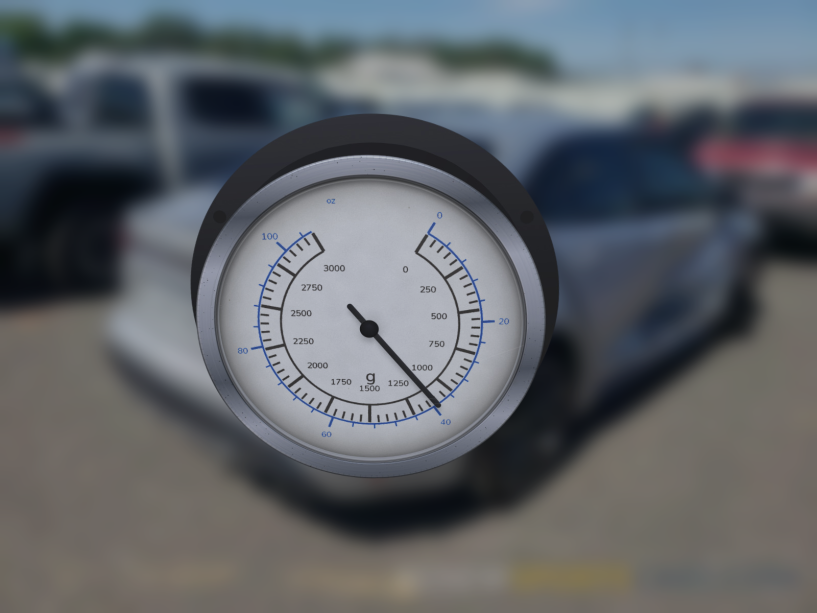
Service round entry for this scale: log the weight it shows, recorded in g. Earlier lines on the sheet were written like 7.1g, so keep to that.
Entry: 1100g
